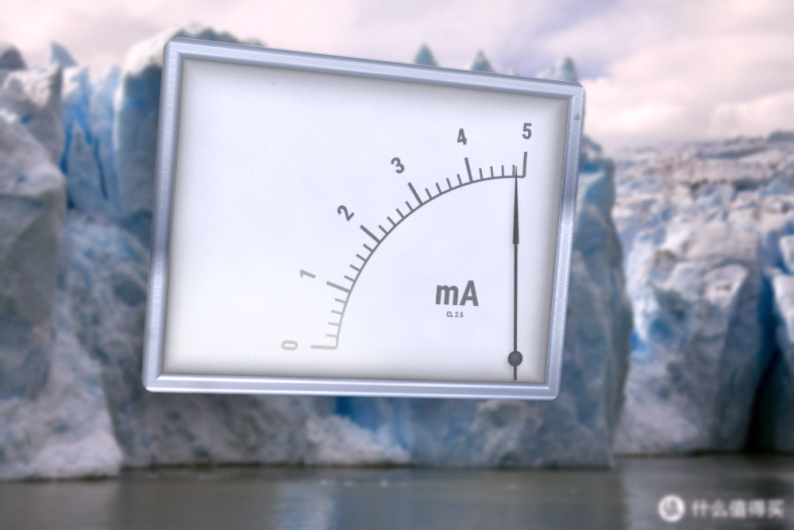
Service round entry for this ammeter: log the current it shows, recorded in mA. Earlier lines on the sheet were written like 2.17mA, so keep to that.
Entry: 4.8mA
